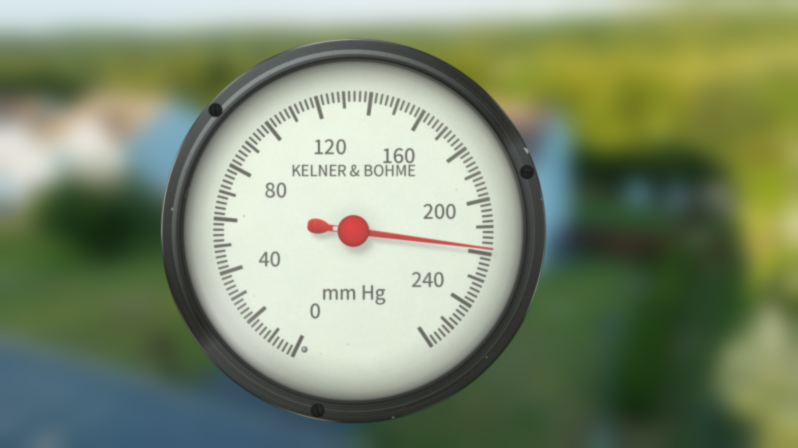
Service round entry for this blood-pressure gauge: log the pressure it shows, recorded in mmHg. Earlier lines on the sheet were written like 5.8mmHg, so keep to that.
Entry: 218mmHg
